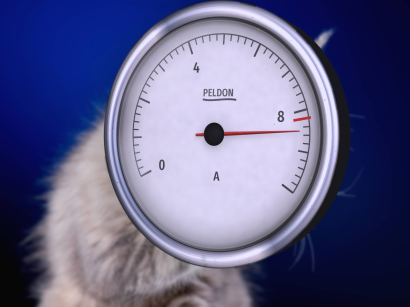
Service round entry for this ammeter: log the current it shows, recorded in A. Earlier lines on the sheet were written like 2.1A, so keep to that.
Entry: 8.5A
